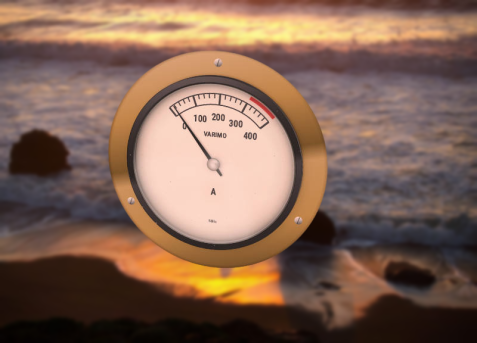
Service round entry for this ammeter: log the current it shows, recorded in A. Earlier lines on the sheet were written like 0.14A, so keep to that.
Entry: 20A
